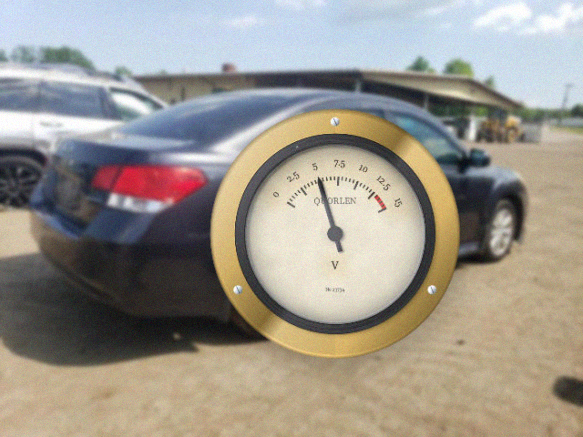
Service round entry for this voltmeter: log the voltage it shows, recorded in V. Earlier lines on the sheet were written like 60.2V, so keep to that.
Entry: 5V
